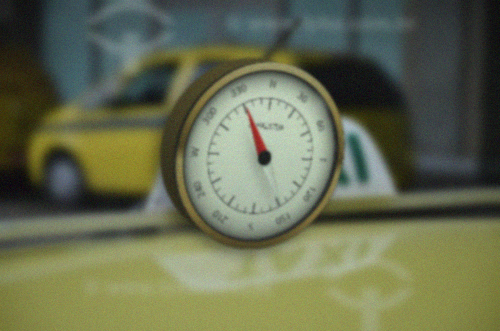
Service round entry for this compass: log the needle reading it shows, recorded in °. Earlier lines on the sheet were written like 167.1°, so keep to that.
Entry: 330°
